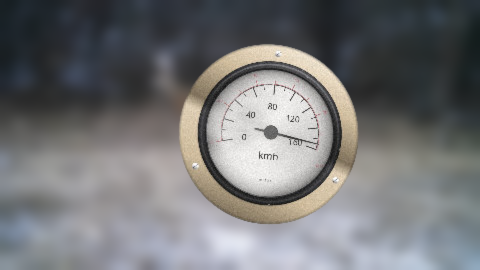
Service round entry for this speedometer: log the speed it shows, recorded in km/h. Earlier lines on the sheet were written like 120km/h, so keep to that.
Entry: 155km/h
